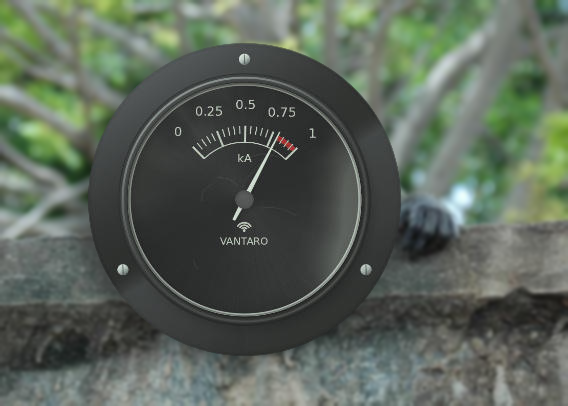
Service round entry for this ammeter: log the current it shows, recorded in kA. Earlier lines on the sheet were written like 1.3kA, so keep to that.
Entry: 0.8kA
